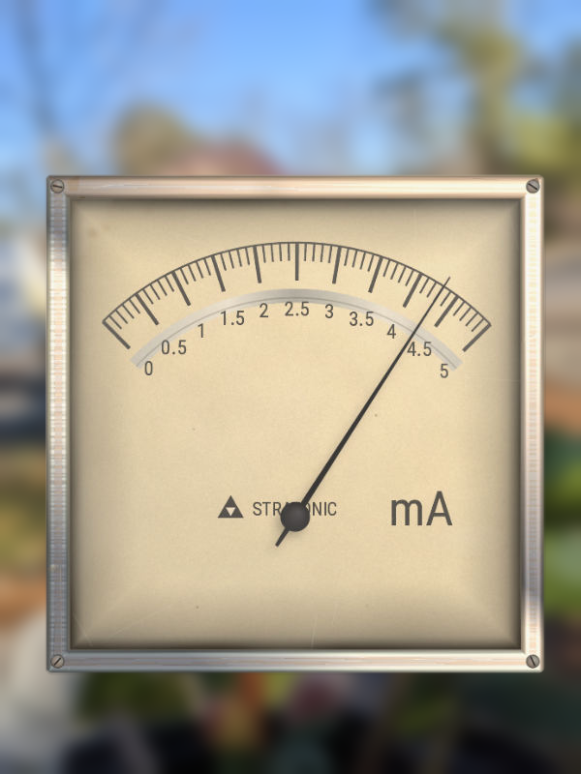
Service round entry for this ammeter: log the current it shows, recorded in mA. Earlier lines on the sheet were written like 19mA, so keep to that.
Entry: 4.3mA
